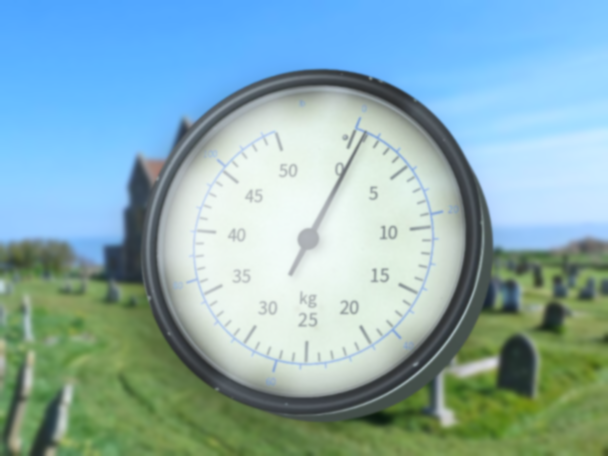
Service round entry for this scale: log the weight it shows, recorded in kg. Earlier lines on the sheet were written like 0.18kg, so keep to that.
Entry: 1kg
